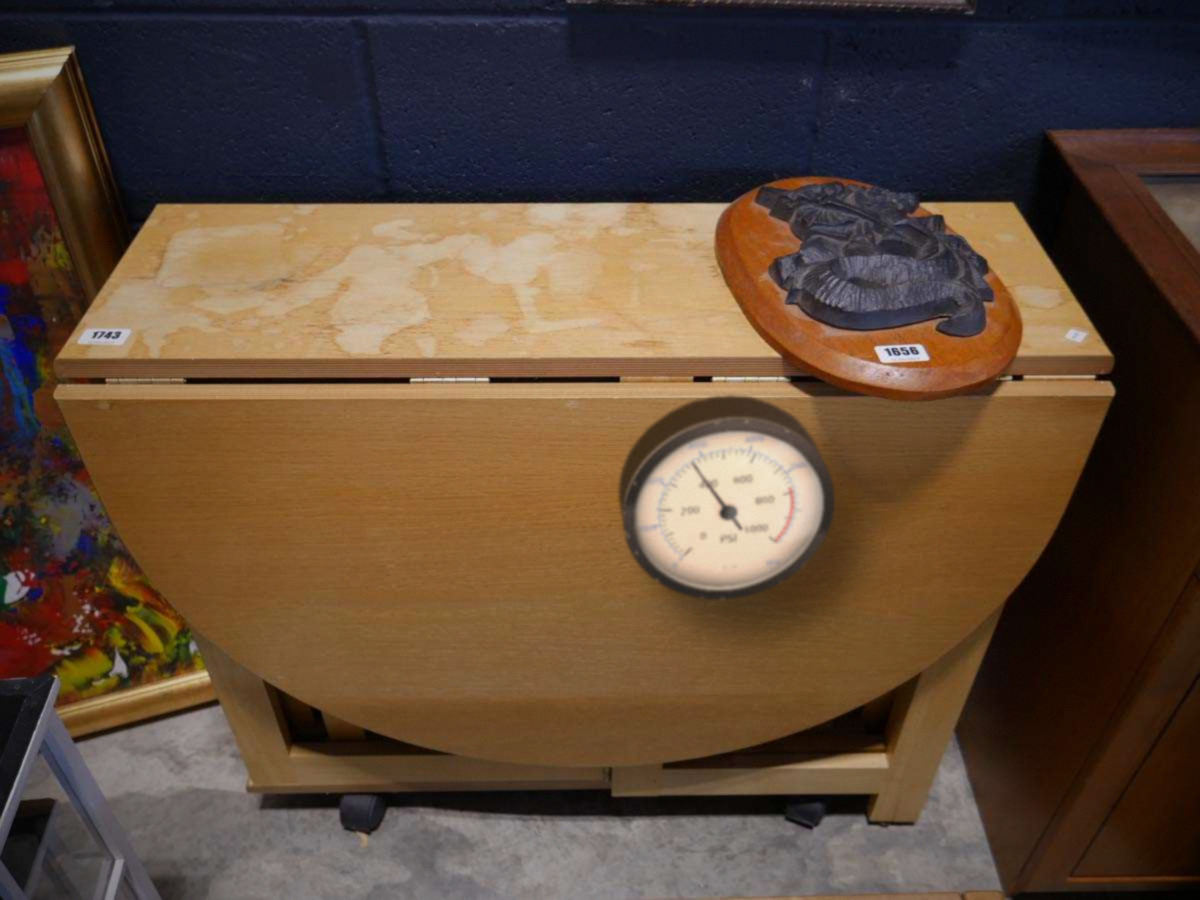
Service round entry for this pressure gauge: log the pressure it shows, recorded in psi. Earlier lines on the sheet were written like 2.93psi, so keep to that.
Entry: 400psi
